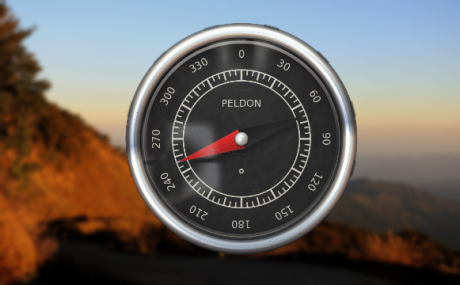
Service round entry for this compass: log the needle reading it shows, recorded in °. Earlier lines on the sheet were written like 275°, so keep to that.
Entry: 250°
